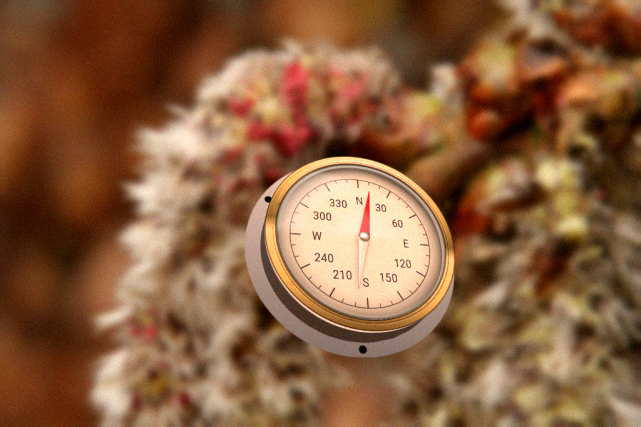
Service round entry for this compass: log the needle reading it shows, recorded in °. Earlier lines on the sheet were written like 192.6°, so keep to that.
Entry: 10°
